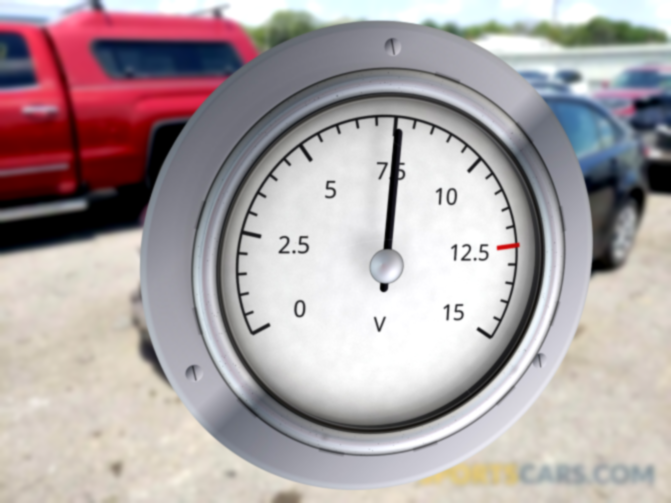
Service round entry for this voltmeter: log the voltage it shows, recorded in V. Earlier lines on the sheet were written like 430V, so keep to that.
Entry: 7.5V
